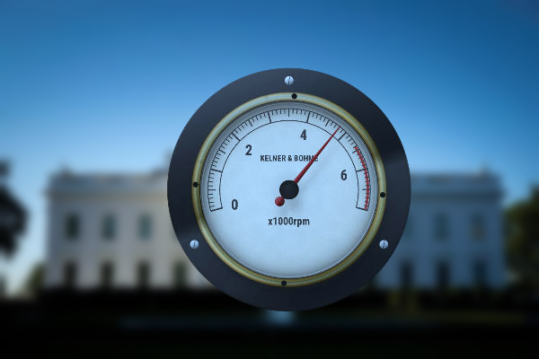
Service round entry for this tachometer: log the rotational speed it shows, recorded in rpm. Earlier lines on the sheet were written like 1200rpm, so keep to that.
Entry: 4800rpm
